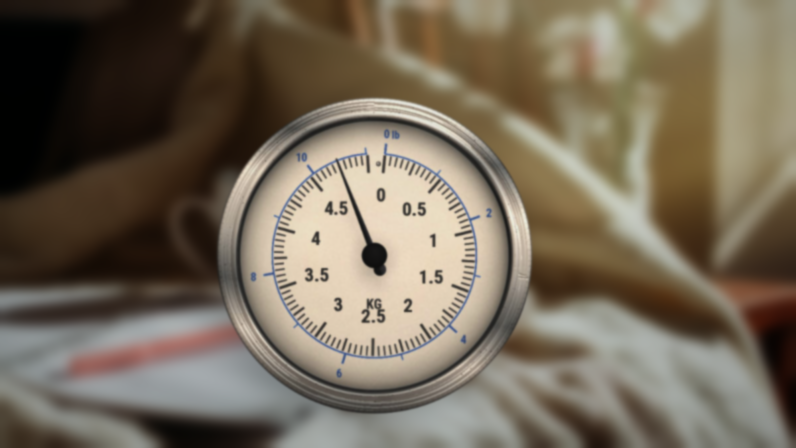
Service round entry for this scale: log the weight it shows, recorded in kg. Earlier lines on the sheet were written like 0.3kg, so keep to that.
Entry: 4.75kg
